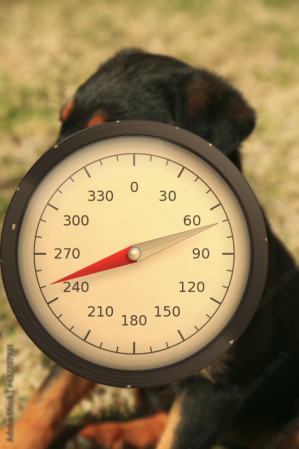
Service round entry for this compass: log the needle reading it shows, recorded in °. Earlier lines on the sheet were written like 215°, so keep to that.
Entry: 250°
